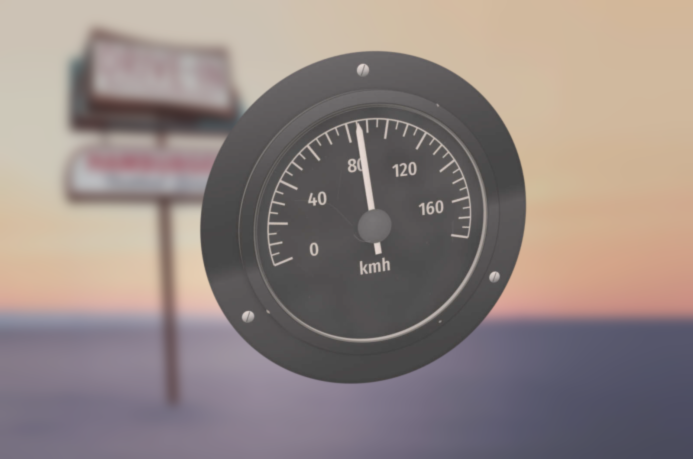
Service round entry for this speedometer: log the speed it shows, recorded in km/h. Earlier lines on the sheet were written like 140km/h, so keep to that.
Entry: 85km/h
